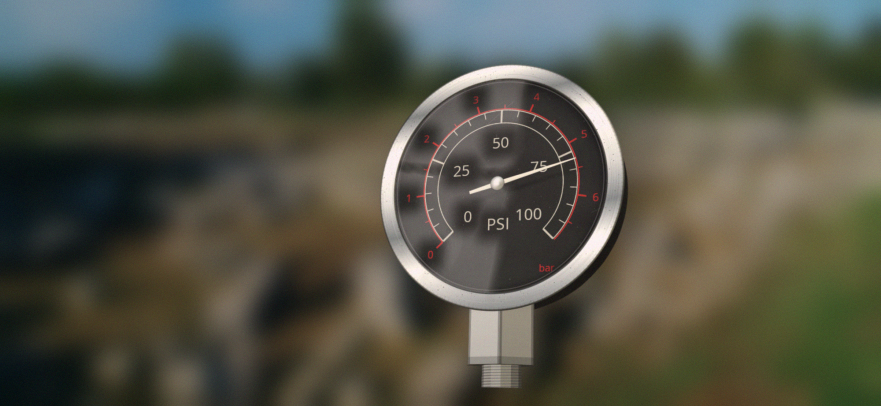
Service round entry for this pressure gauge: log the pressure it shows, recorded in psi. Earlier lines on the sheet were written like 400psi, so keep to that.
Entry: 77.5psi
